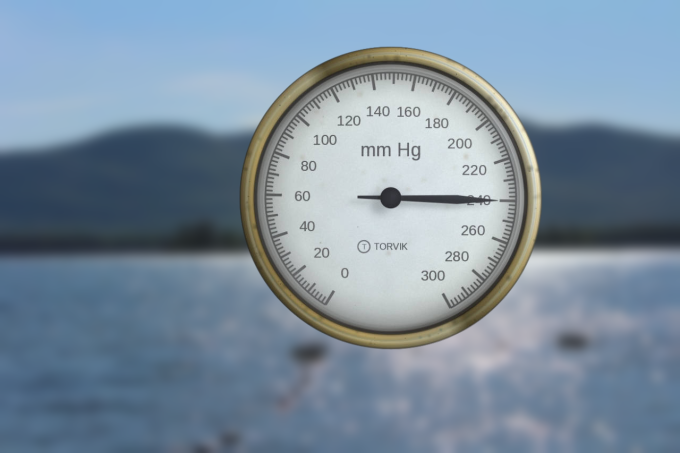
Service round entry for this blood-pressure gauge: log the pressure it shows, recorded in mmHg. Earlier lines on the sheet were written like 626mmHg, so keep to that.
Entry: 240mmHg
